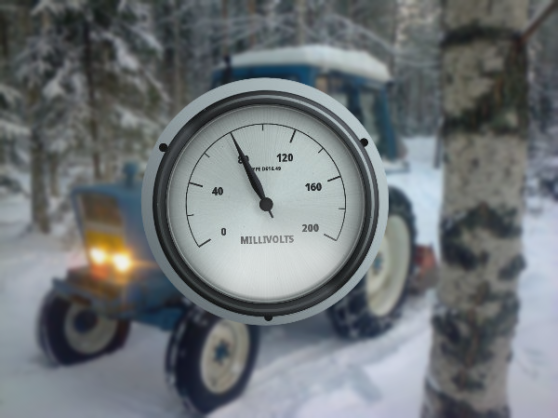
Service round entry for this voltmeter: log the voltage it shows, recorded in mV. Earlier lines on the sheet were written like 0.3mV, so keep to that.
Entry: 80mV
